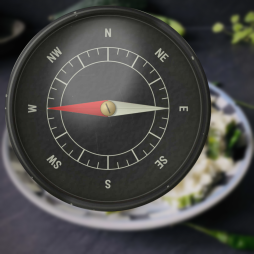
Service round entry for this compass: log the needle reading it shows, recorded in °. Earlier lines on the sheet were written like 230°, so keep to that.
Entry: 270°
